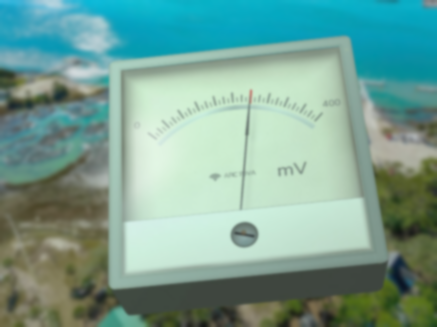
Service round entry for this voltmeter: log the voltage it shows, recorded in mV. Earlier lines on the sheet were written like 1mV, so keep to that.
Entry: 240mV
